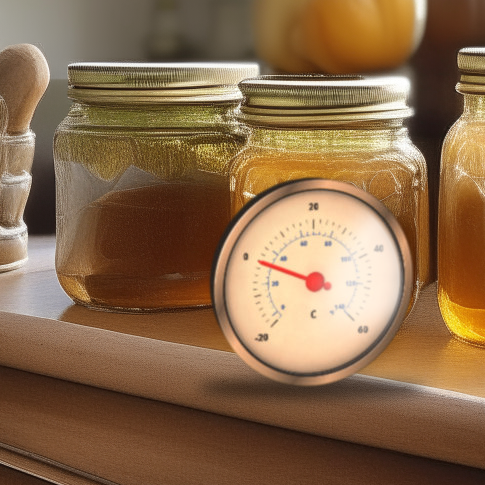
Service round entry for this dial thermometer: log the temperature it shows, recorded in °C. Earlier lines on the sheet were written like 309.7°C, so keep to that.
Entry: 0°C
